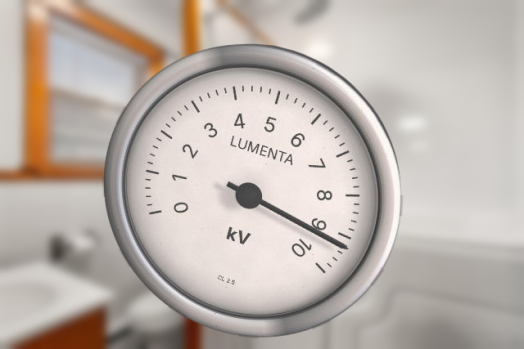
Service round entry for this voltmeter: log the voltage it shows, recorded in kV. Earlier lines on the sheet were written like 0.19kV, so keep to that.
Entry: 9.2kV
